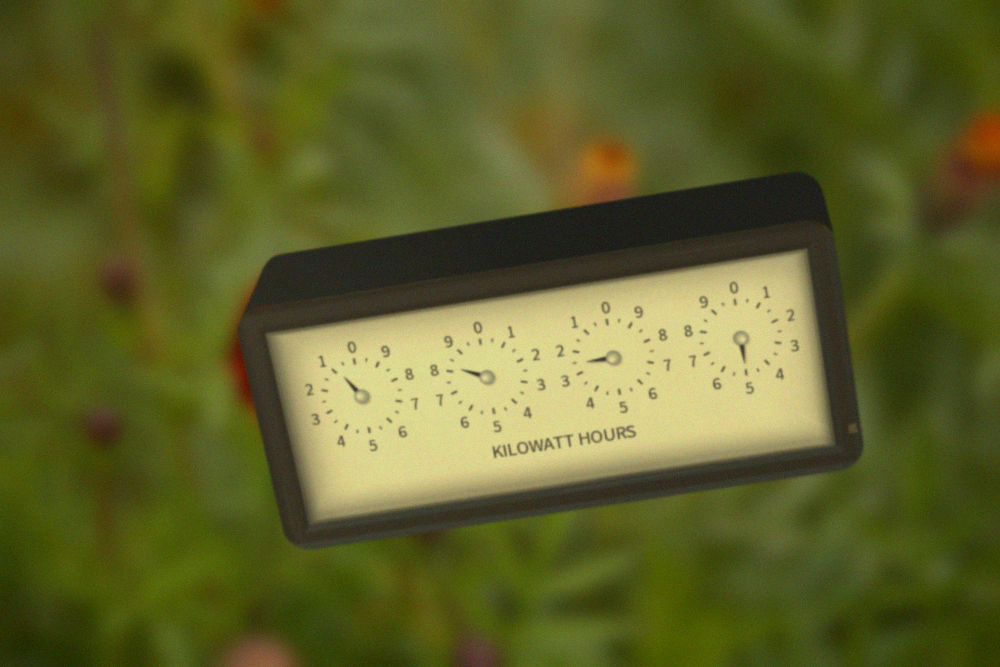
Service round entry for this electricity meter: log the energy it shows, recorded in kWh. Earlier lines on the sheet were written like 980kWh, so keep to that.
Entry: 825kWh
